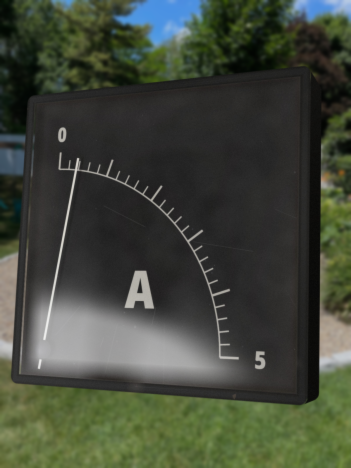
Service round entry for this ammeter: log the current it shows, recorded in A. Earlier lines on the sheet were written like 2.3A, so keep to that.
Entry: 0.4A
